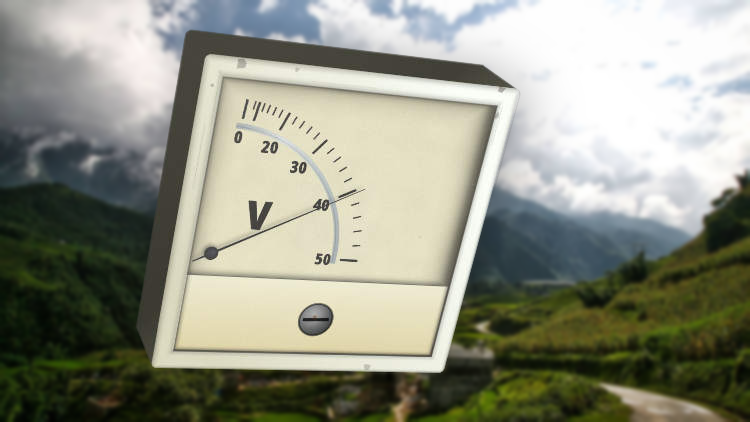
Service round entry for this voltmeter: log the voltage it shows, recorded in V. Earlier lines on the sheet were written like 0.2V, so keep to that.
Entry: 40V
